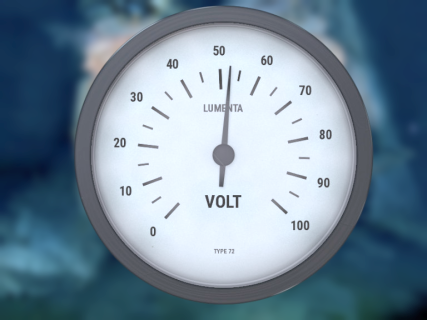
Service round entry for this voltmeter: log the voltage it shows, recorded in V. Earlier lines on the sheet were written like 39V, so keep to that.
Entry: 52.5V
